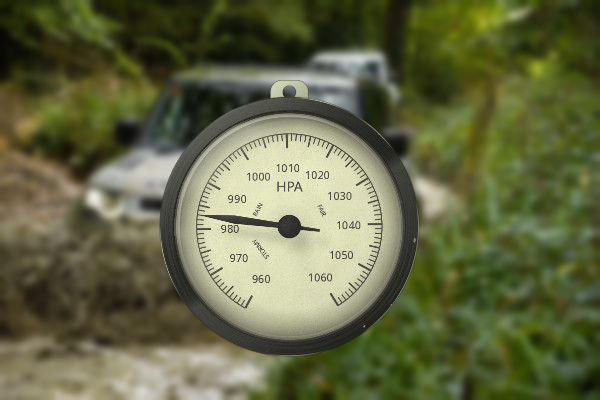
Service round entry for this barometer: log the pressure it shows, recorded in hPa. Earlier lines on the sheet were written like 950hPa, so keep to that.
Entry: 983hPa
